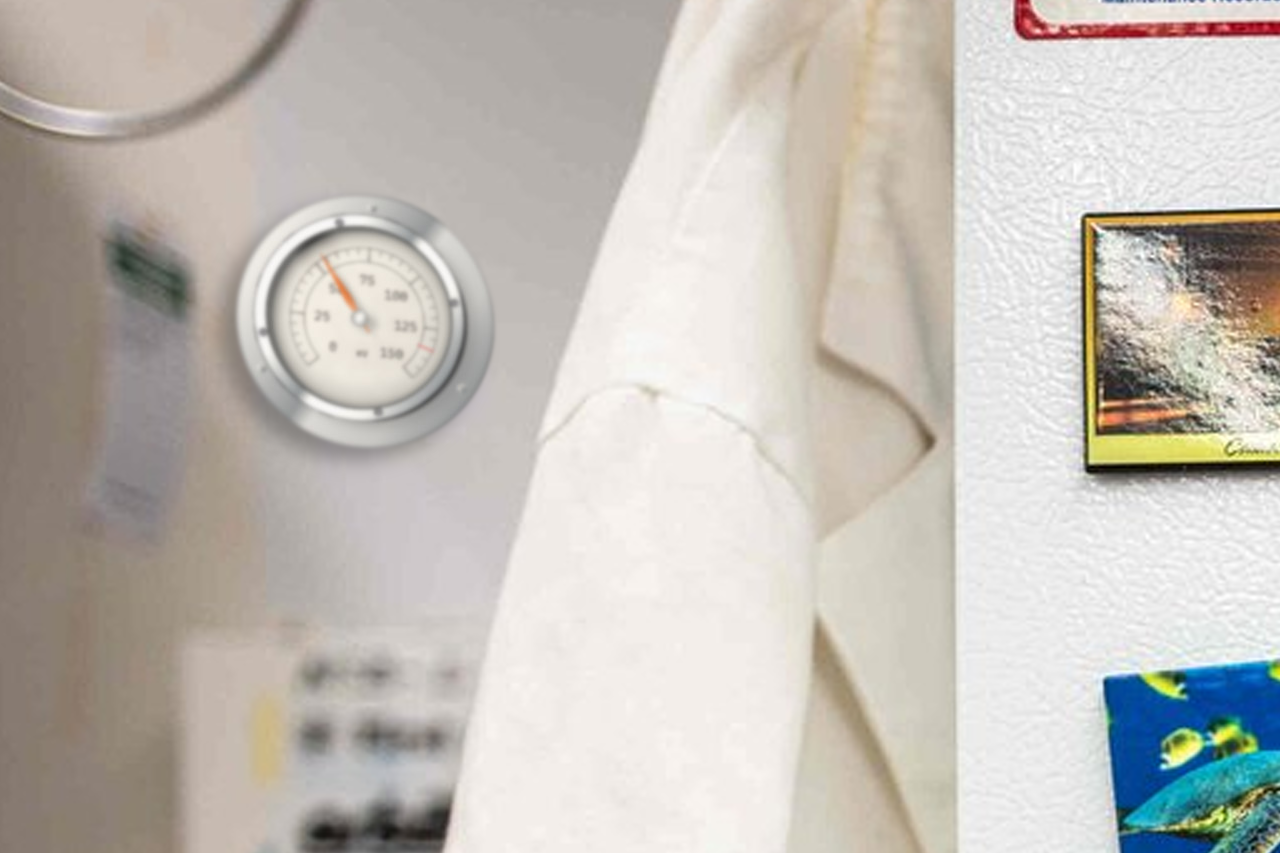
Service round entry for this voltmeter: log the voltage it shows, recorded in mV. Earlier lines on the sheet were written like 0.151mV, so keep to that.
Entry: 55mV
